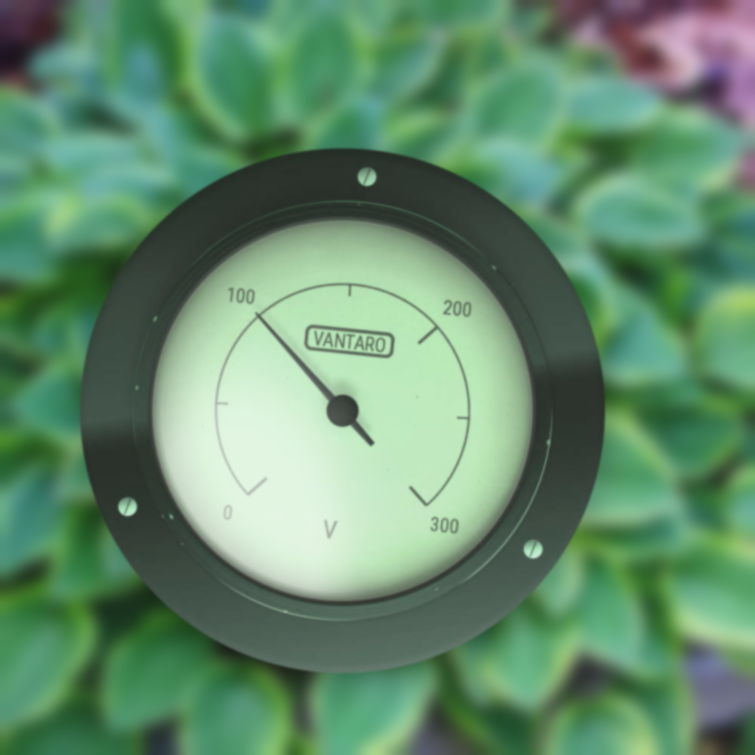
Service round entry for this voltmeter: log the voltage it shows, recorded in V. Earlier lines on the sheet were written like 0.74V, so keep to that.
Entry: 100V
